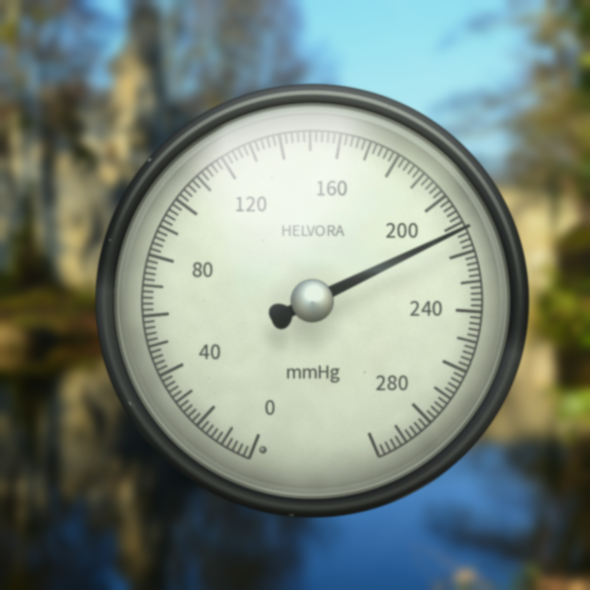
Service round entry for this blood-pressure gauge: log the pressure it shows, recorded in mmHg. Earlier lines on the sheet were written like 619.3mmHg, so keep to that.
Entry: 212mmHg
